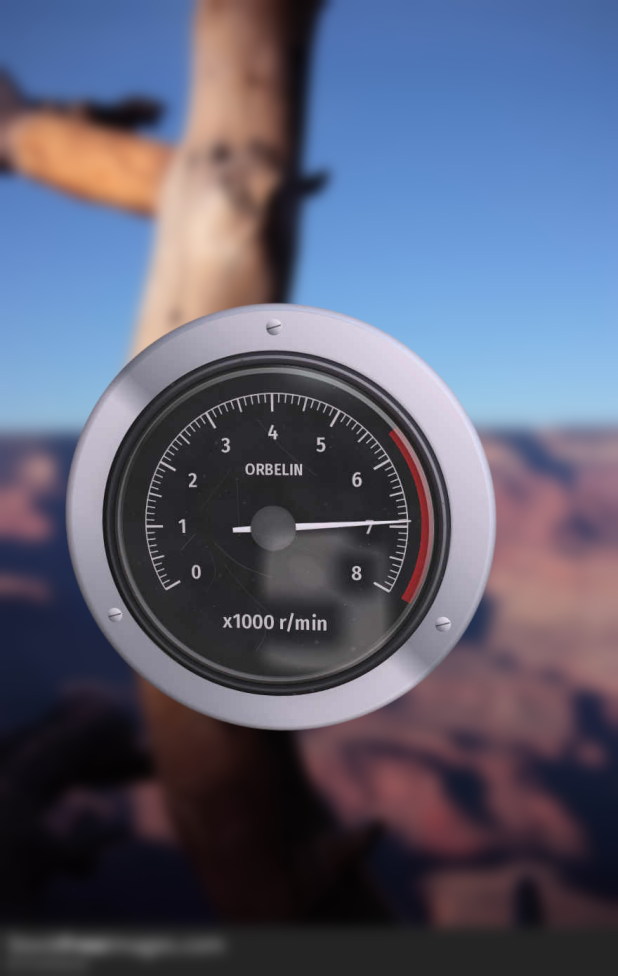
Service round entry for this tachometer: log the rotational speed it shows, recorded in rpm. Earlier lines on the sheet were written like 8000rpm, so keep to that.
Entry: 6900rpm
